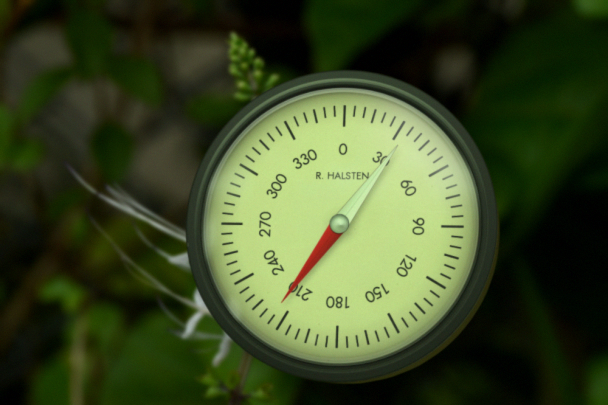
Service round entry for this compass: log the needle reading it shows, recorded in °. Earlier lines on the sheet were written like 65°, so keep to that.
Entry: 215°
